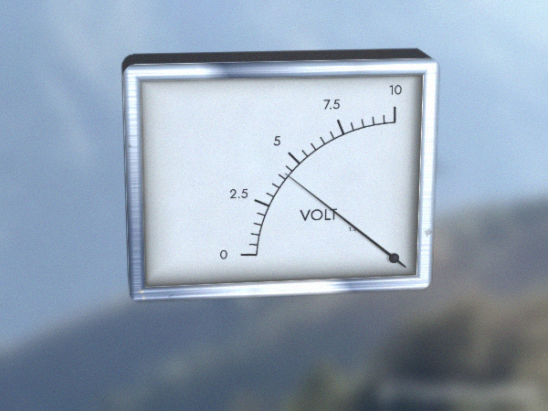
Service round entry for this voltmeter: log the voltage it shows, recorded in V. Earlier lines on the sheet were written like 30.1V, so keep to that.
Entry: 4.25V
